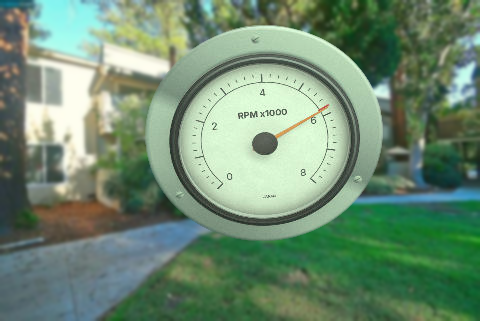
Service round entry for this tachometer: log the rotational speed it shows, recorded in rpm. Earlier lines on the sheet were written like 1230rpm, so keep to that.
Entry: 5800rpm
